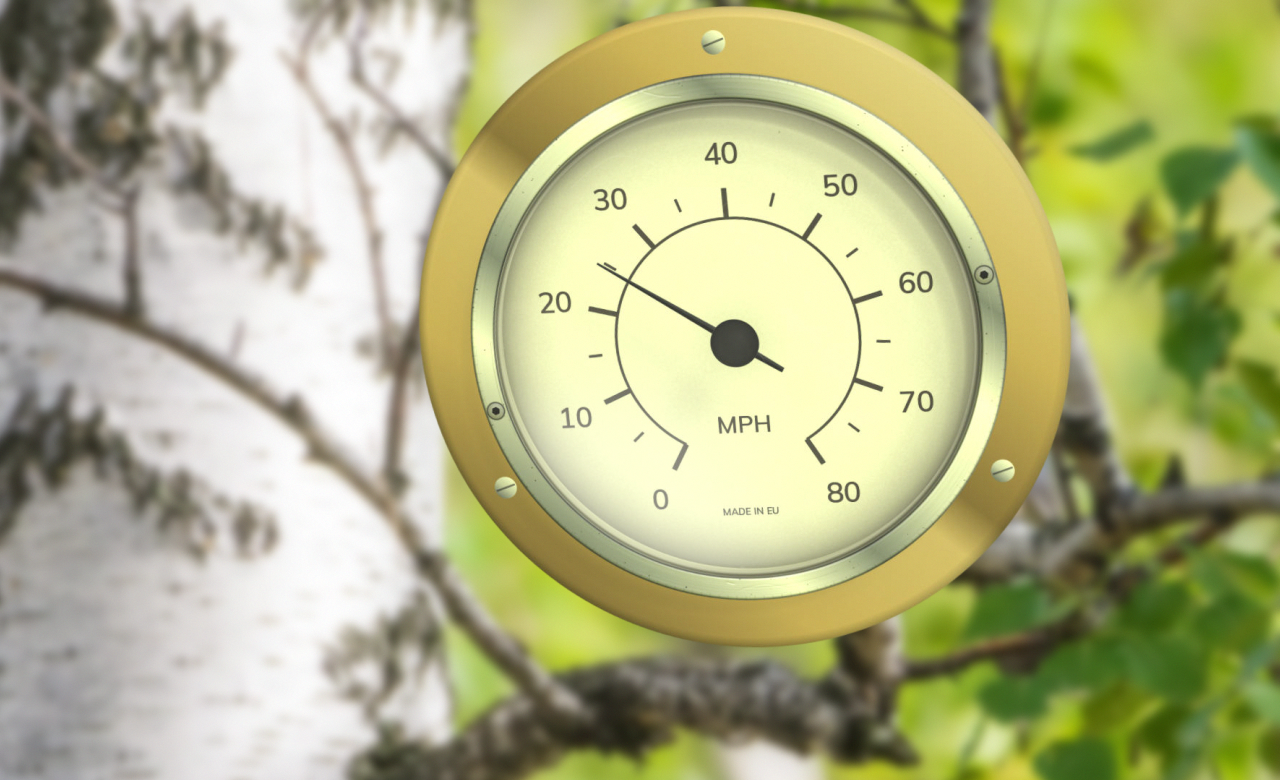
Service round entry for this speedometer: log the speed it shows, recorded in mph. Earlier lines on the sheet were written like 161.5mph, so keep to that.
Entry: 25mph
